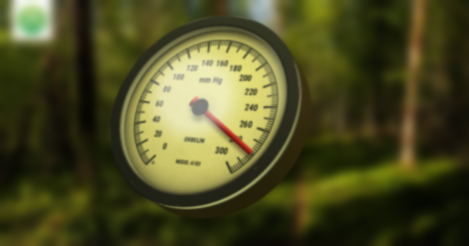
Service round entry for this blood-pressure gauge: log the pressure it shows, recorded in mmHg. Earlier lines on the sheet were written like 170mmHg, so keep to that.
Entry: 280mmHg
